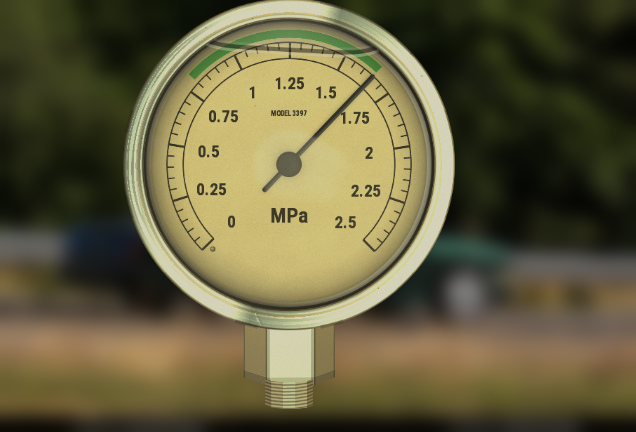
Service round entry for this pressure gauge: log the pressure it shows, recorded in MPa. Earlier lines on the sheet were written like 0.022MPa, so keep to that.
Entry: 1.65MPa
